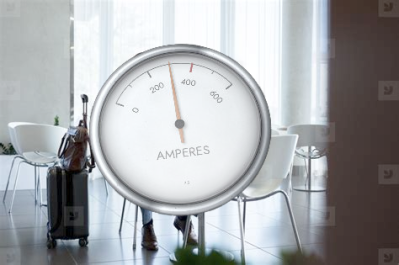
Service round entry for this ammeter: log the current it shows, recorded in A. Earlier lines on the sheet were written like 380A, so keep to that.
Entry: 300A
